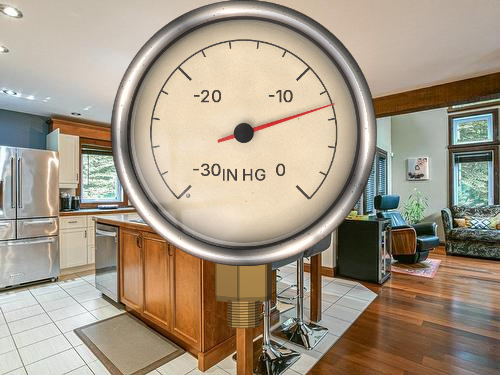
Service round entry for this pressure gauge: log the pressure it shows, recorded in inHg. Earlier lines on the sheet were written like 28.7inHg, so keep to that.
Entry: -7inHg
